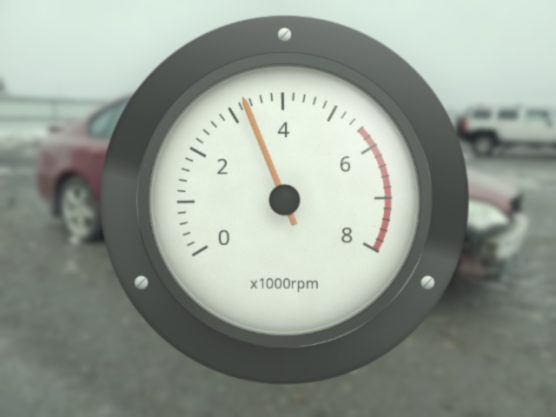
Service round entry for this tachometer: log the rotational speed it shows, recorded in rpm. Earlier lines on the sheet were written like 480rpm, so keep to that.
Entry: 3300rpm
